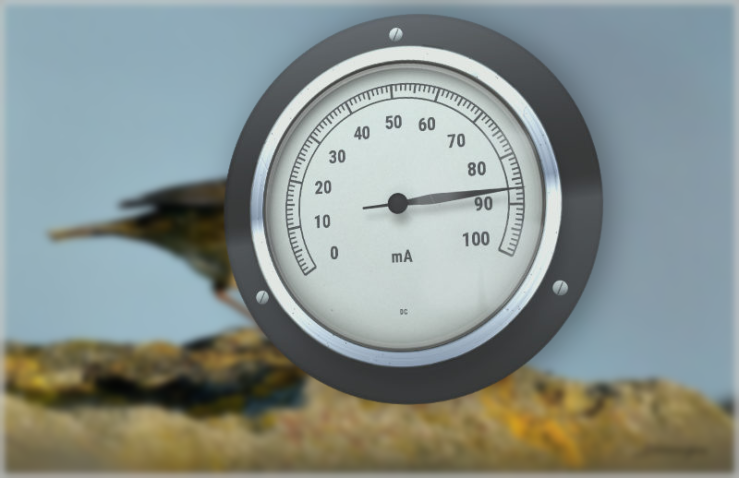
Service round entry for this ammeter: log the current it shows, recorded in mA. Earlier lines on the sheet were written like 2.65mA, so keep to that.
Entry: 87mA
